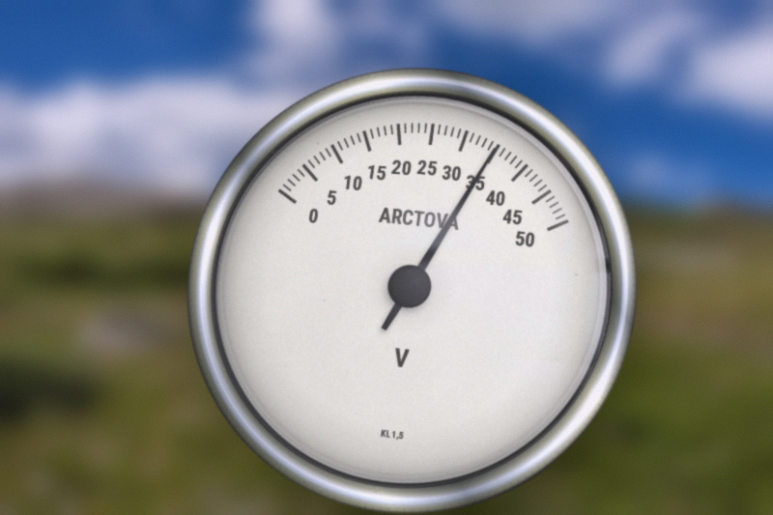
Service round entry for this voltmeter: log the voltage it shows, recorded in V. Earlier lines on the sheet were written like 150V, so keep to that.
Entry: 35V
